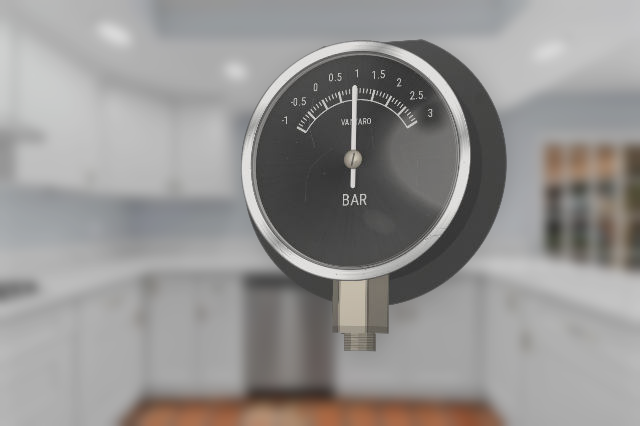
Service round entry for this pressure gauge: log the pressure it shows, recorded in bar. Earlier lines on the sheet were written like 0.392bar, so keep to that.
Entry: 1bar
